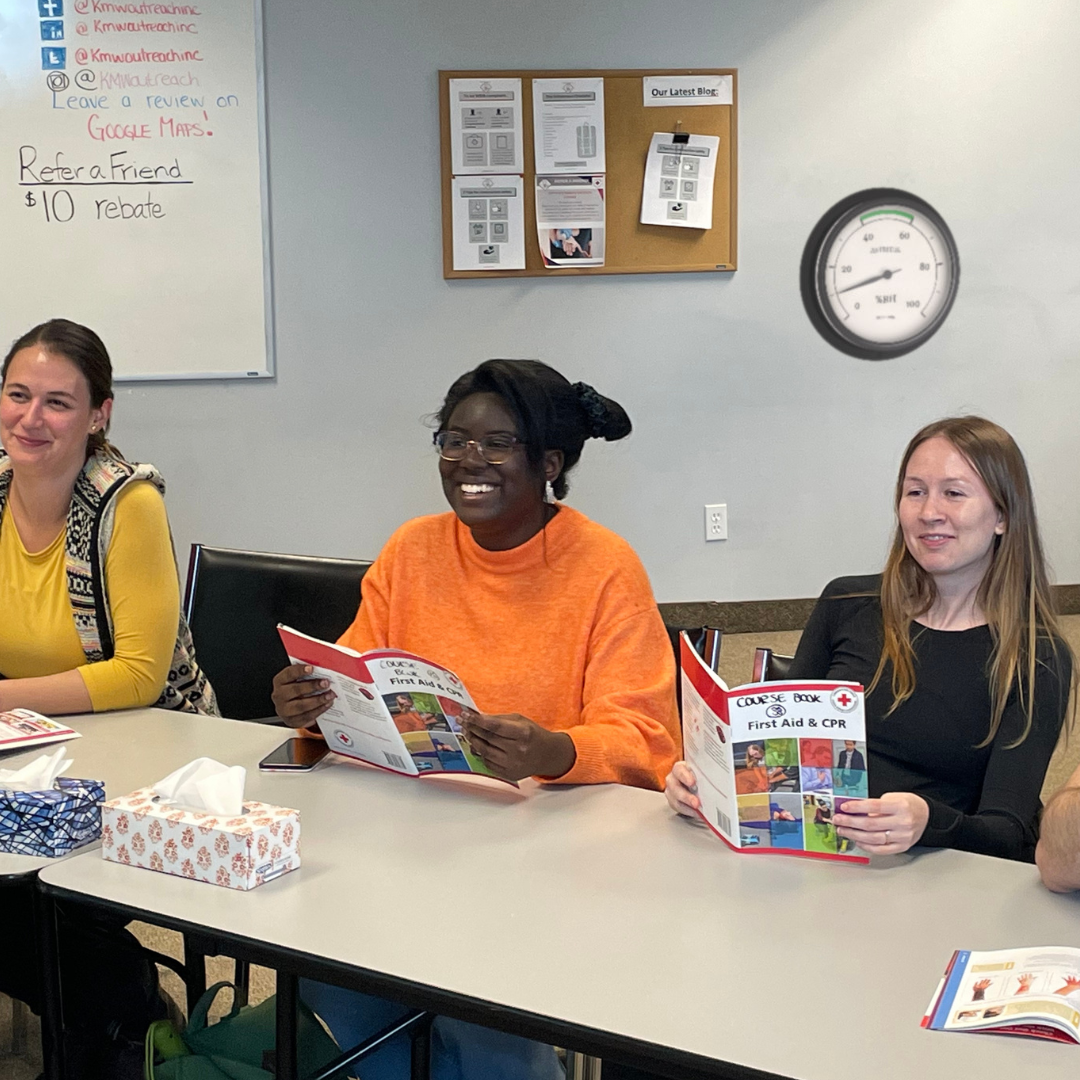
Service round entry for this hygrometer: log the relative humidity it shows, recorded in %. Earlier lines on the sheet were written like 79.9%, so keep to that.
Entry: 10%
